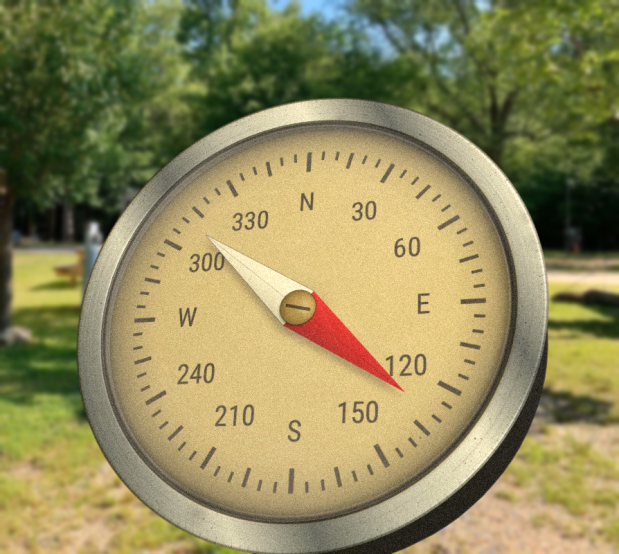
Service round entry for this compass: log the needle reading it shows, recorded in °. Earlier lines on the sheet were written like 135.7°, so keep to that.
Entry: 130°
